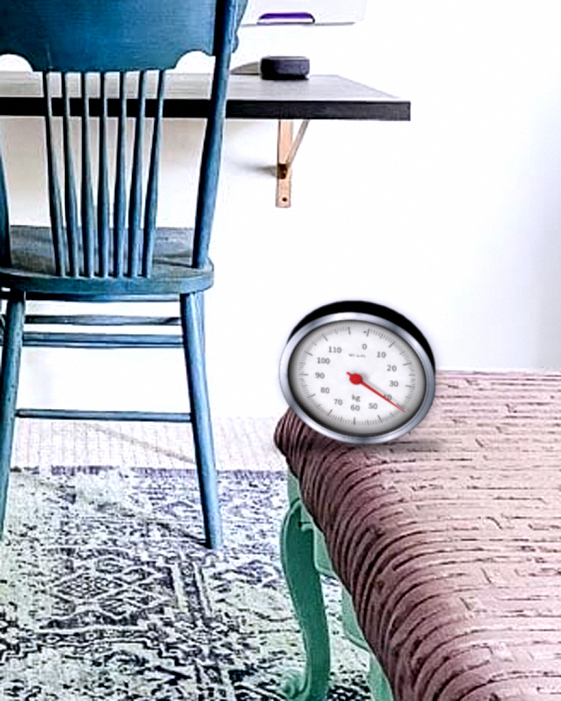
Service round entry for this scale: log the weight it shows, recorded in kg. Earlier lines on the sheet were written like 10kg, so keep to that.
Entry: 40kg
